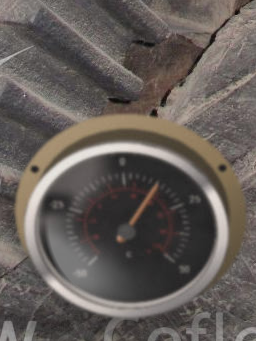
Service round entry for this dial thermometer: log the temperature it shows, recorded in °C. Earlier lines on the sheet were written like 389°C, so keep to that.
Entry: 12.5°C
